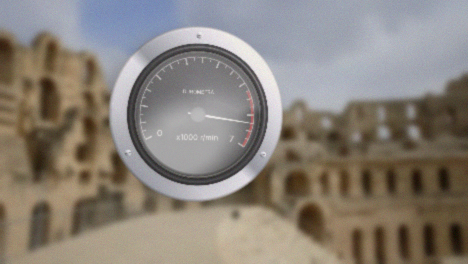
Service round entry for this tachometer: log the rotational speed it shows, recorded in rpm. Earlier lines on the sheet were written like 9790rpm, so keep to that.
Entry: 6250rpm
